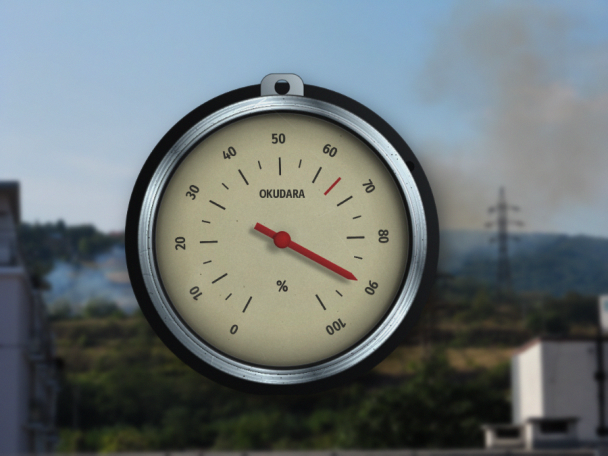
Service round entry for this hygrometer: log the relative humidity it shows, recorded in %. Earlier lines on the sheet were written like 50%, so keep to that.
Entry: 90%
